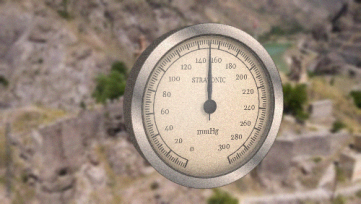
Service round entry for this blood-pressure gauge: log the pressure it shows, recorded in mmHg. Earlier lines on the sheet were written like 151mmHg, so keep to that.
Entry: 150mmHg
